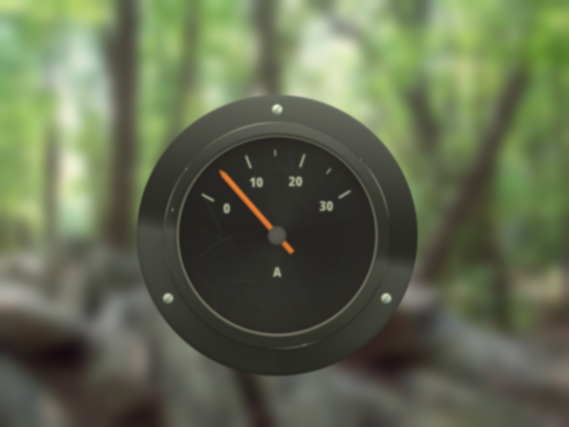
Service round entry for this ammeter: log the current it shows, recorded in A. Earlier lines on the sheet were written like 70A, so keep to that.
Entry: 5A
